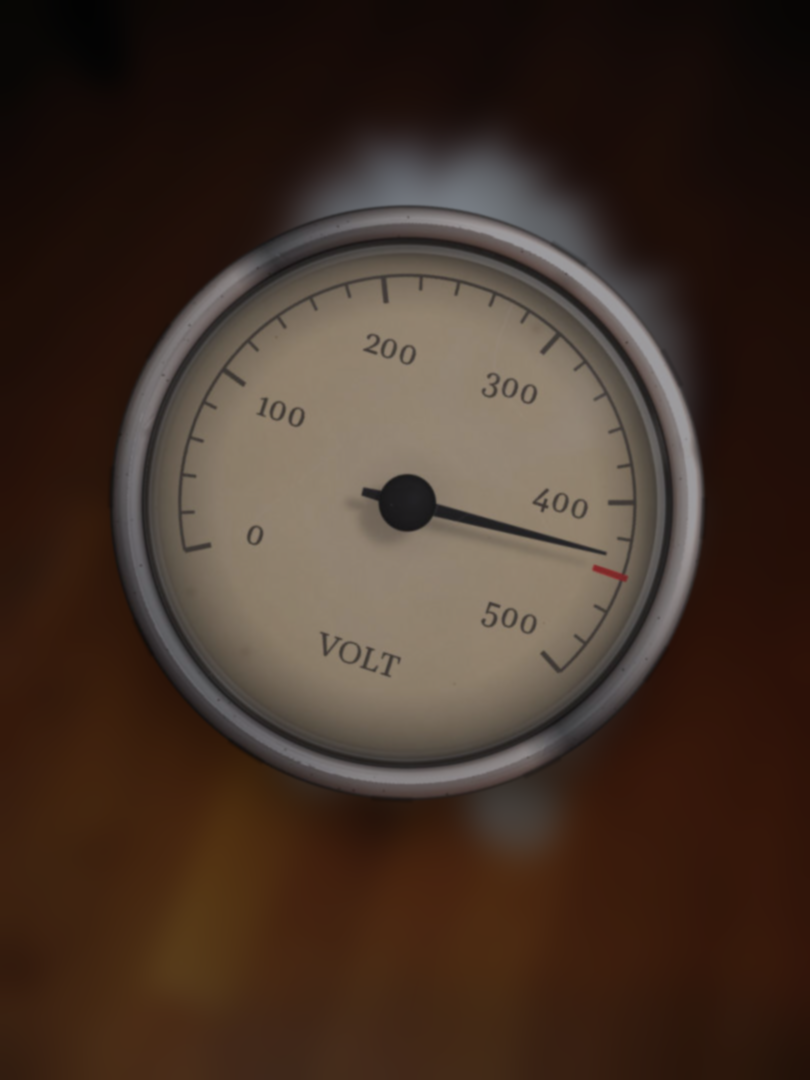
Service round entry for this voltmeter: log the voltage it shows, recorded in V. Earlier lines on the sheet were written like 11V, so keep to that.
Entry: 430V
